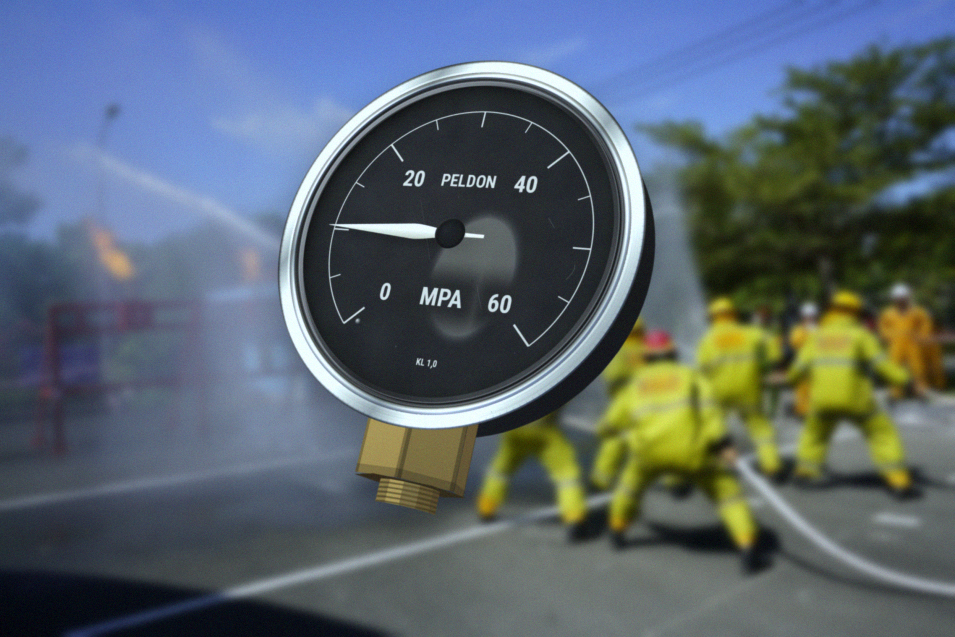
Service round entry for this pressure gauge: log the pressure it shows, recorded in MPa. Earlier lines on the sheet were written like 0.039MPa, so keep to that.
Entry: 10MPa
